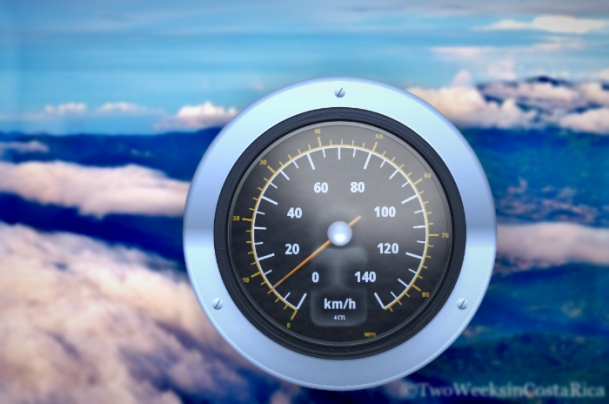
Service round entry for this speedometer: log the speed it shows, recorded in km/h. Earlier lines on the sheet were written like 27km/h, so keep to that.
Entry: 10km/h
